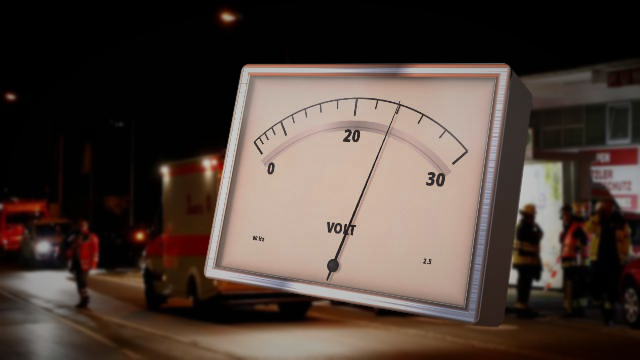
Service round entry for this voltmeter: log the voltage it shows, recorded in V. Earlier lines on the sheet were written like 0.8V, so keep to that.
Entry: 24V
